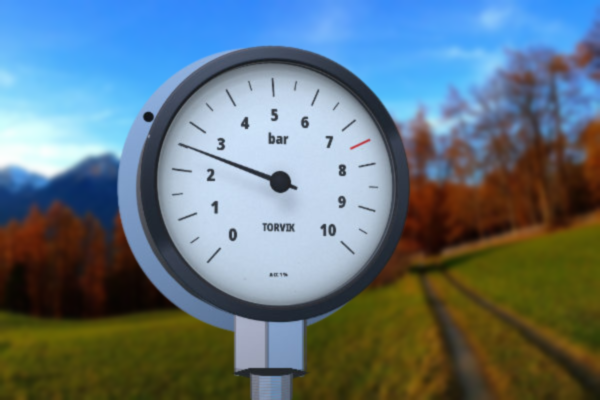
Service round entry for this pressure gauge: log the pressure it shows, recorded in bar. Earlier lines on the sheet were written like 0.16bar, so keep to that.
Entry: 2.5bar
